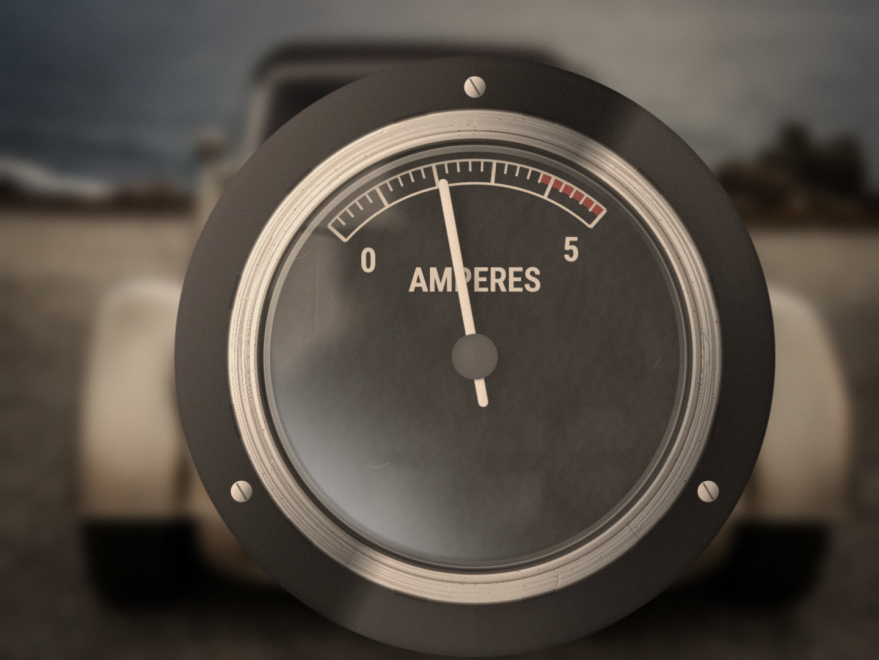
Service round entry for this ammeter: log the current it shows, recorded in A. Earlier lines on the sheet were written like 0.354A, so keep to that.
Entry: 2.1A
